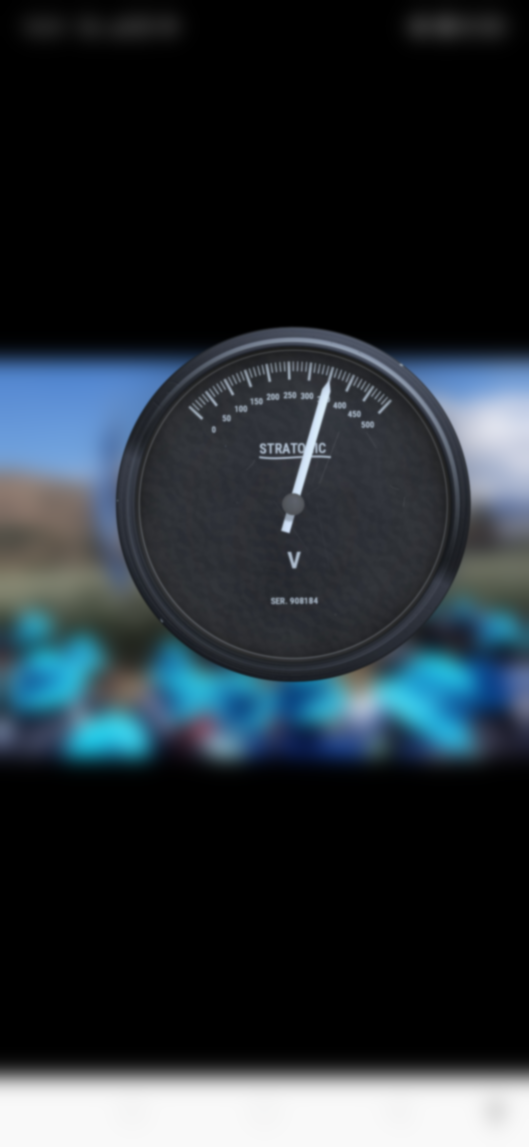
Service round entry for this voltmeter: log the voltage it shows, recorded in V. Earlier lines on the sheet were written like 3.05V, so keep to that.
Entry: 350V
